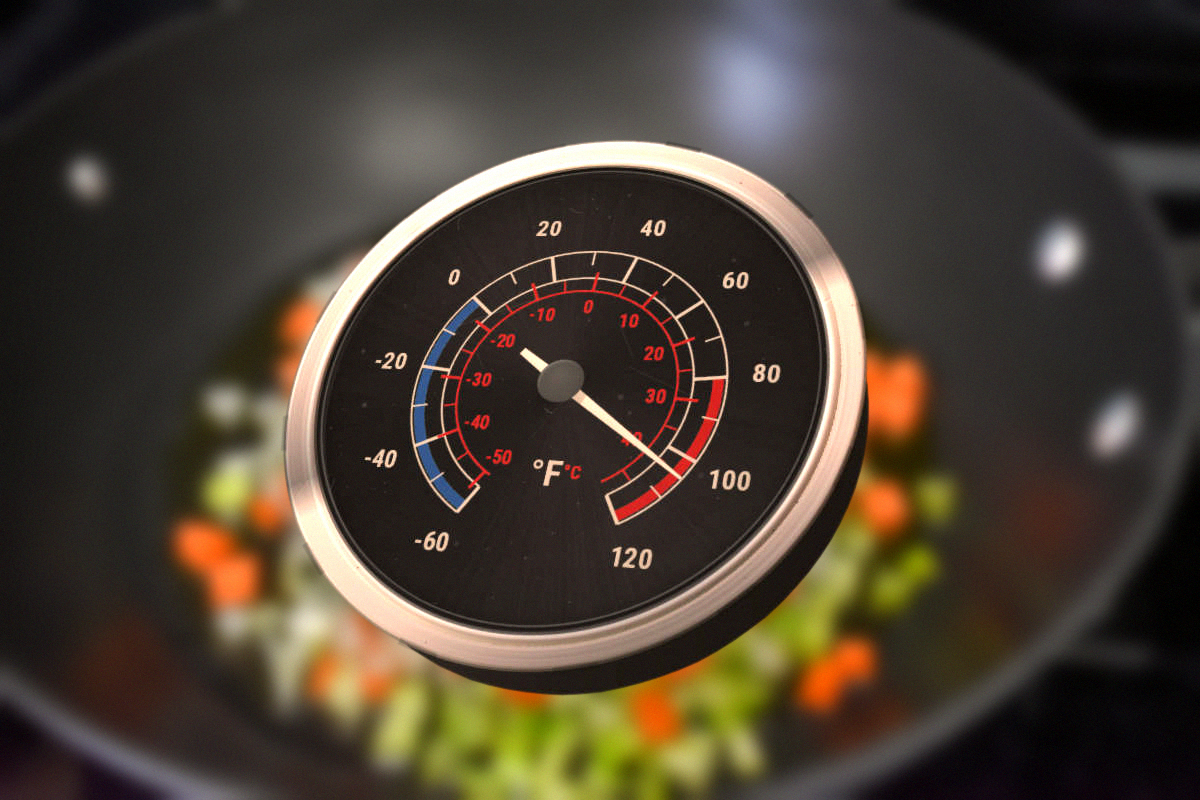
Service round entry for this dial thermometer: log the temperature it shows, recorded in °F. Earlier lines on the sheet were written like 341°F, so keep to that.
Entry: 105°F
